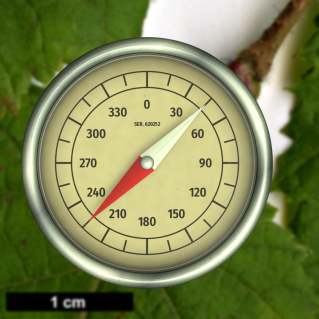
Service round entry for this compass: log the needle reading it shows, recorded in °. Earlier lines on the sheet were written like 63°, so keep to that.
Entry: 225°
